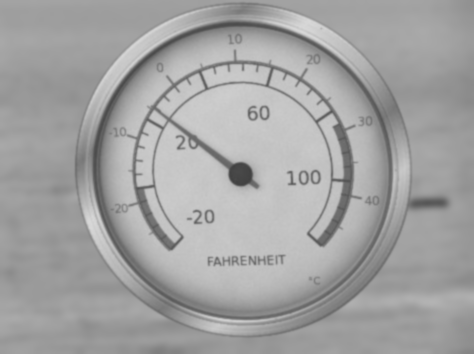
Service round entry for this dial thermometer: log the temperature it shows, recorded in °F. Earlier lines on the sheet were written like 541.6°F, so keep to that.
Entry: 24°F
